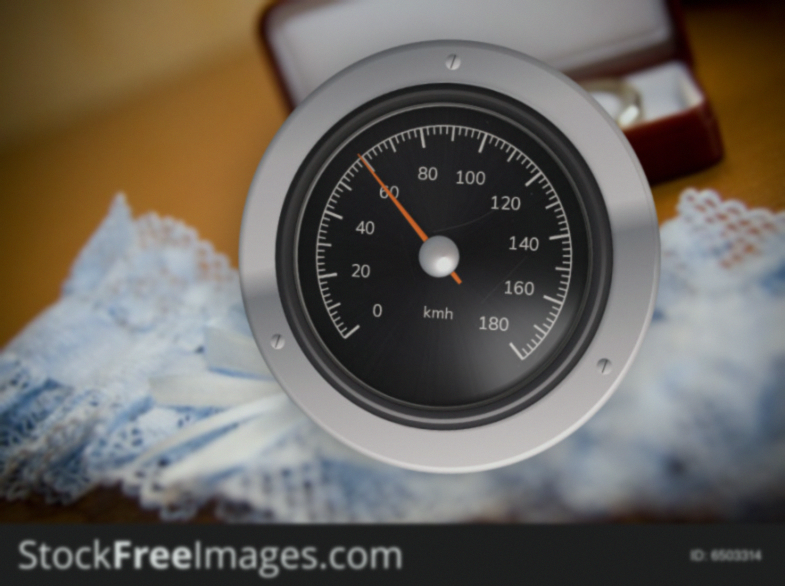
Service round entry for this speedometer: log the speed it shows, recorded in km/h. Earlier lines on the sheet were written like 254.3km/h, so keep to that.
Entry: 60km/h
